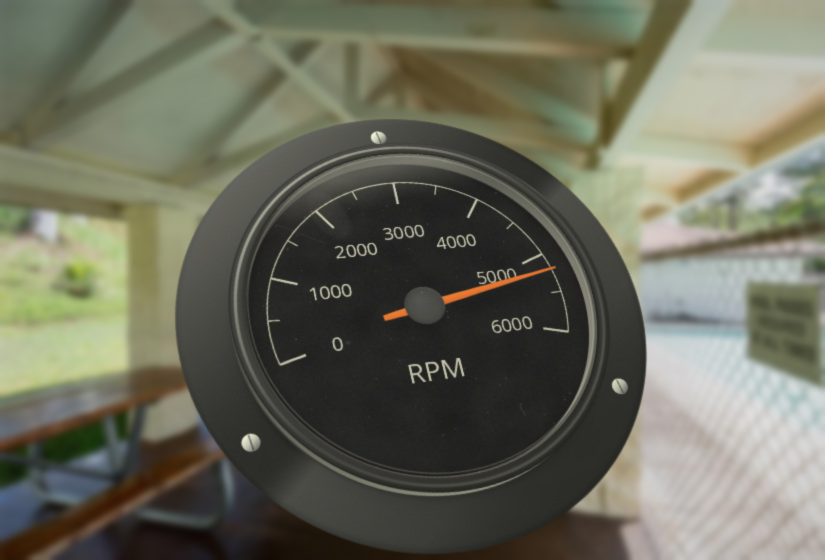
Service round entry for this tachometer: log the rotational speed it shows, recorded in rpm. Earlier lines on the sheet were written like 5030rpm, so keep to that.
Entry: 5250rpm
